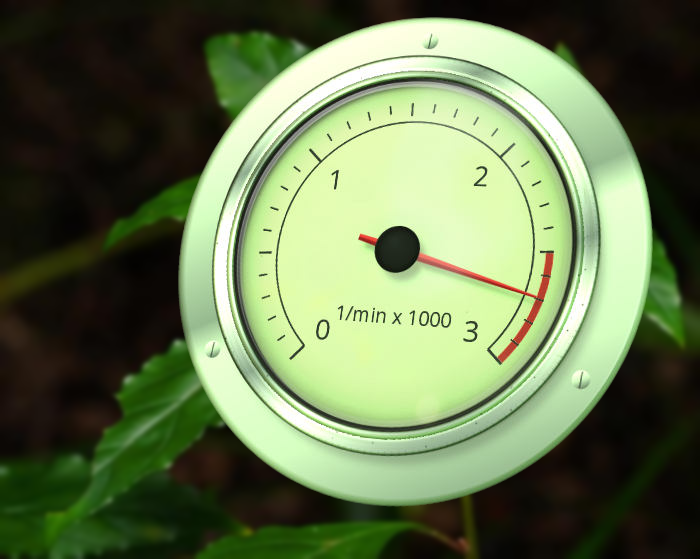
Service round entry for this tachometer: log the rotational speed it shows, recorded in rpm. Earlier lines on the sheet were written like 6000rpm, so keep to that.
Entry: 2700rpm
